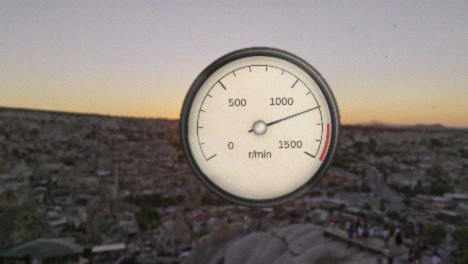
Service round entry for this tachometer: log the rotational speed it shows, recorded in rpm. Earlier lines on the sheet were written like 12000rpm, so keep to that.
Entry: 1200rpm
